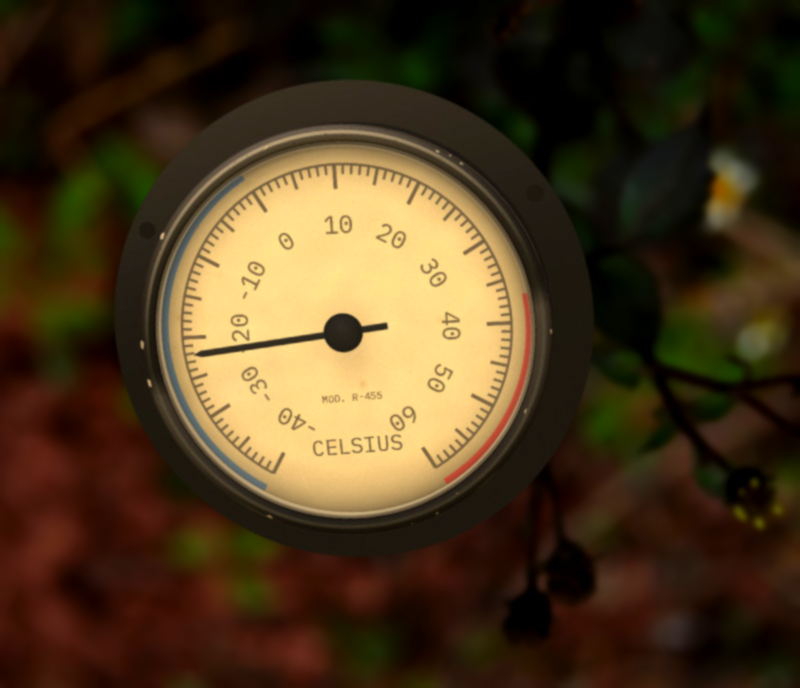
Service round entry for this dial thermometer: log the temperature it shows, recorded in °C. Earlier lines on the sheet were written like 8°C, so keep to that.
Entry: -22°C
